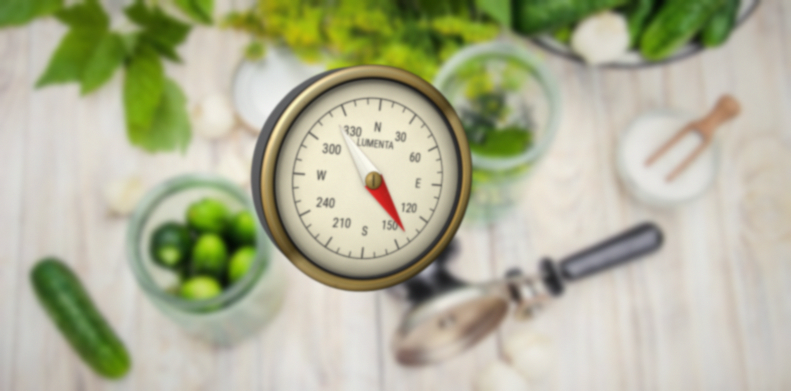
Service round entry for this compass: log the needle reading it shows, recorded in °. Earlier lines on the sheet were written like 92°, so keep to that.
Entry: 140°
